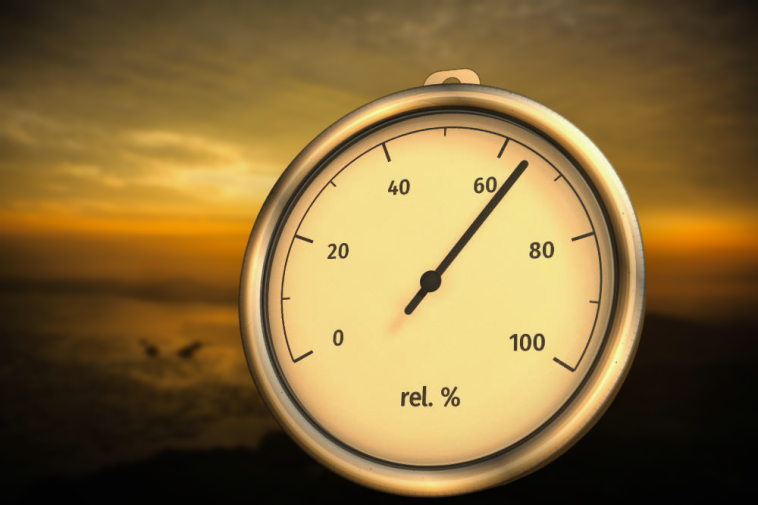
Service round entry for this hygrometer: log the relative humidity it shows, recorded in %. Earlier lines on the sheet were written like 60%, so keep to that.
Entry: 65%
